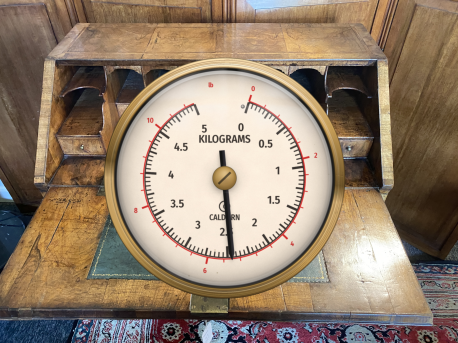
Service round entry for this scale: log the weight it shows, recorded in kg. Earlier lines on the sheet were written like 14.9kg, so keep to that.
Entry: 2.45kg
